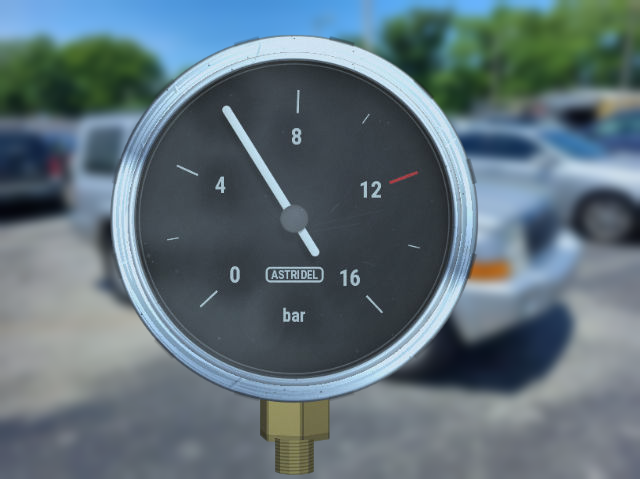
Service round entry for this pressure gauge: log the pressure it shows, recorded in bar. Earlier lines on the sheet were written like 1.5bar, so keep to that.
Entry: 6bar
